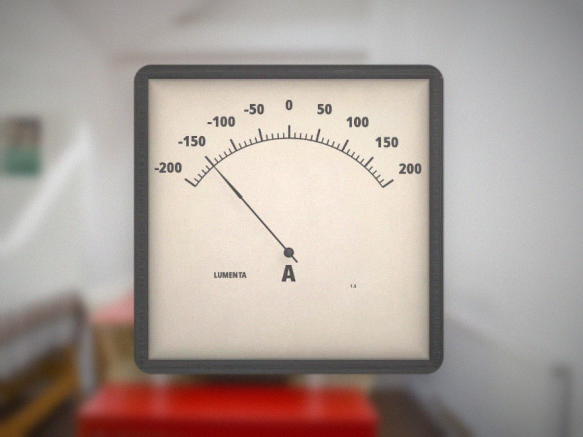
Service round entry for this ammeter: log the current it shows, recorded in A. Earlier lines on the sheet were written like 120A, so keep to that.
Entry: -150A
